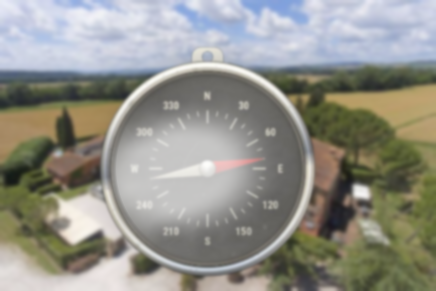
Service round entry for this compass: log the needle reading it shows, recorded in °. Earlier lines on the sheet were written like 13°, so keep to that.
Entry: 80°
